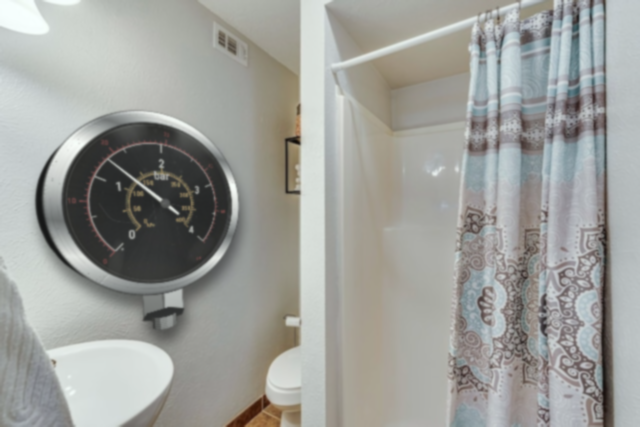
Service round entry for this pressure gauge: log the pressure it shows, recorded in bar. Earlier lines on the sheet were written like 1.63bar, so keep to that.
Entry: 1.25bar
